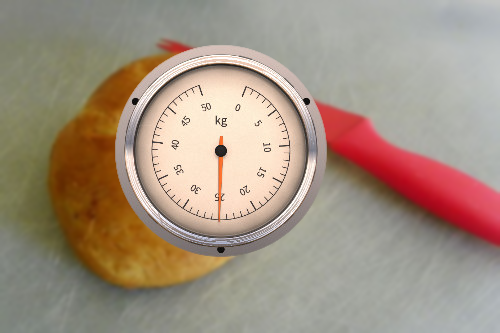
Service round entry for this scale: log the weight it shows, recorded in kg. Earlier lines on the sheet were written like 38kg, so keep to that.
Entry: 25kg
